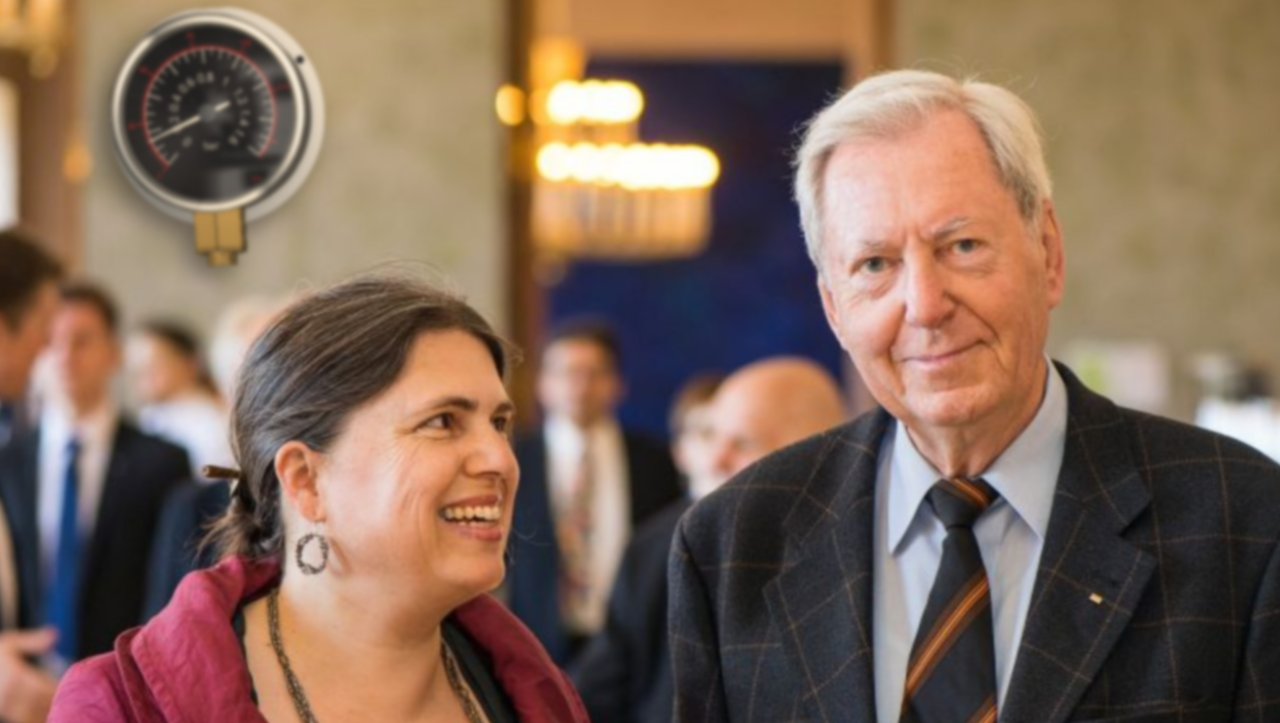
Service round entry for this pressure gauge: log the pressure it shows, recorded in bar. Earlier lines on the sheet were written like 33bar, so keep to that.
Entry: 0.15bar
